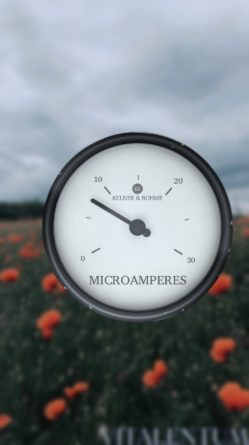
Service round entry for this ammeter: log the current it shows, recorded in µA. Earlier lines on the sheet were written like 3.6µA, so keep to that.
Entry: 7.5µA
